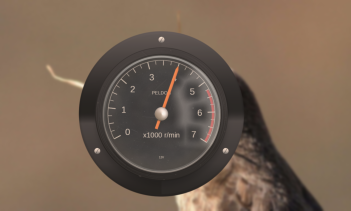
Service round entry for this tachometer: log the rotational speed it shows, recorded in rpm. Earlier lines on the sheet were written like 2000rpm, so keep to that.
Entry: 4000rpm
